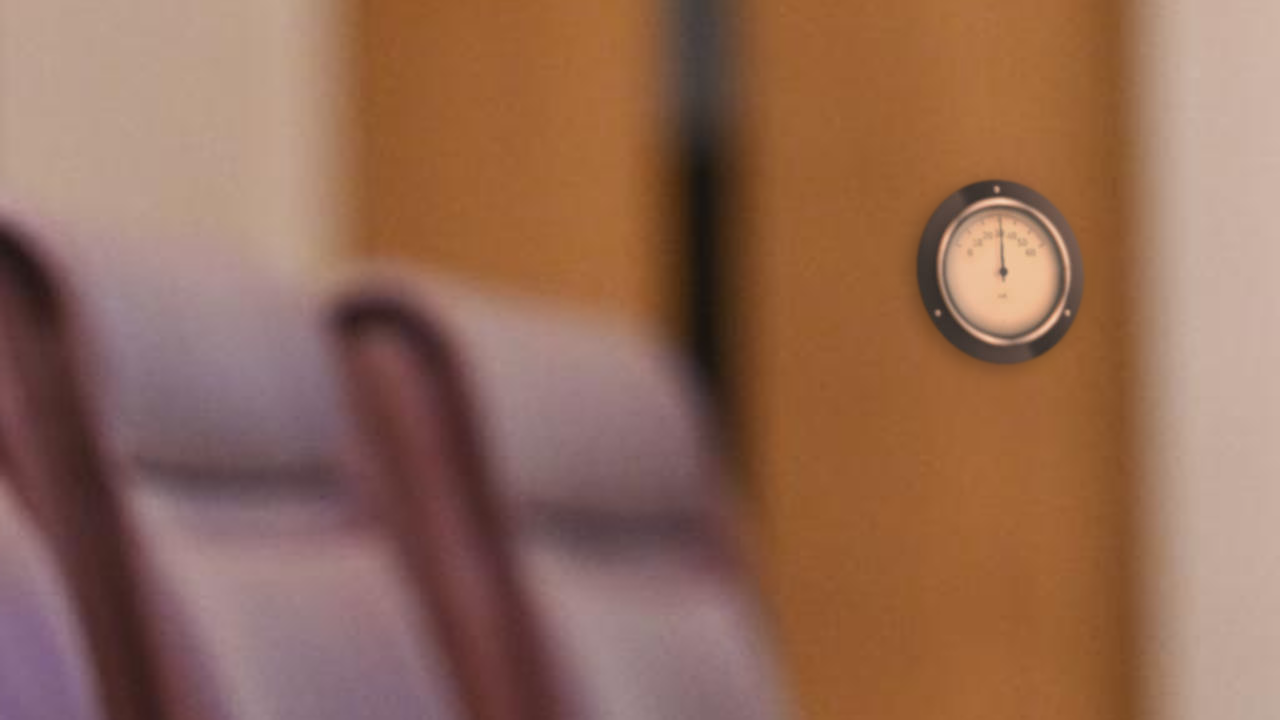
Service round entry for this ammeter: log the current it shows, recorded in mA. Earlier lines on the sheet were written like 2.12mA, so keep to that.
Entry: 30mA
